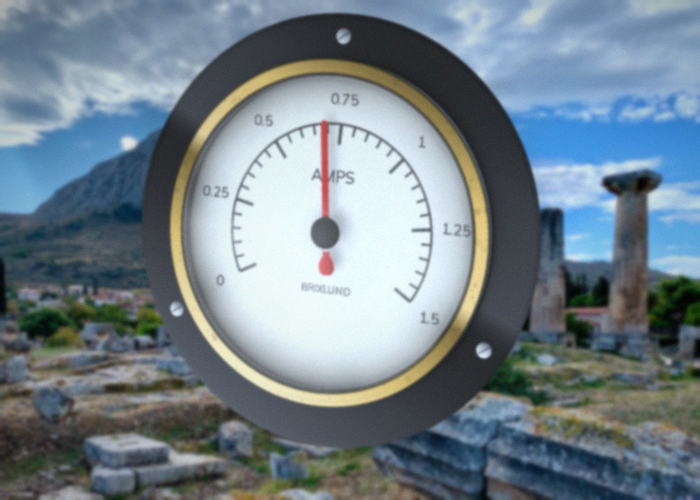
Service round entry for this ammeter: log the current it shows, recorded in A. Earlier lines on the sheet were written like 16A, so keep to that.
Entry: 0.7A
